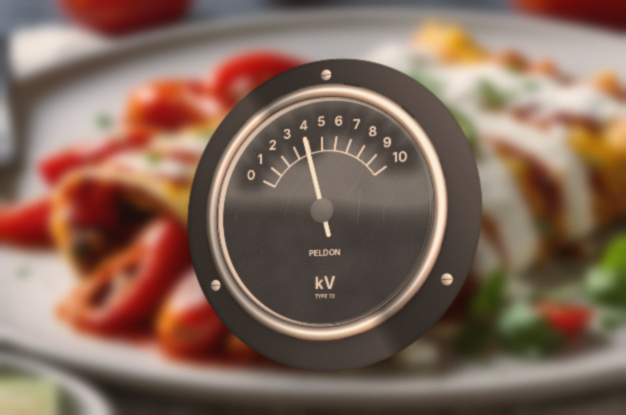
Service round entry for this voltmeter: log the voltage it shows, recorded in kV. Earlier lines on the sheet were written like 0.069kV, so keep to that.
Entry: 4kV
